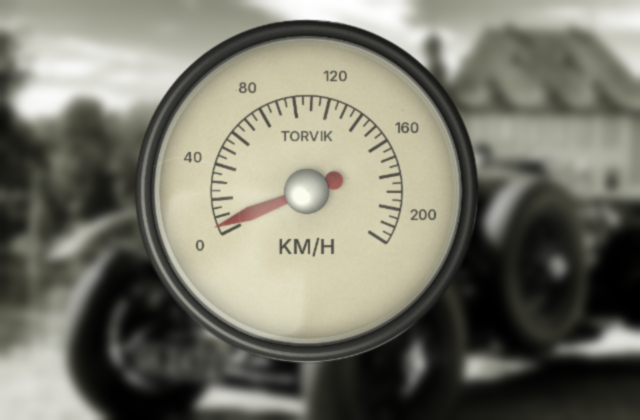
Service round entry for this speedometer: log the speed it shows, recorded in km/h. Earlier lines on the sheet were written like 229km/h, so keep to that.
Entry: 5km/h
